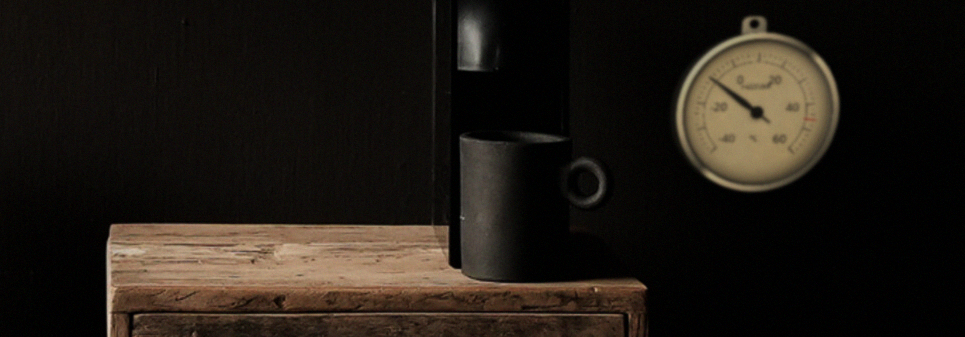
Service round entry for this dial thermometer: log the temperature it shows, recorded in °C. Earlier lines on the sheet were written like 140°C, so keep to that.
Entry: -10°C
